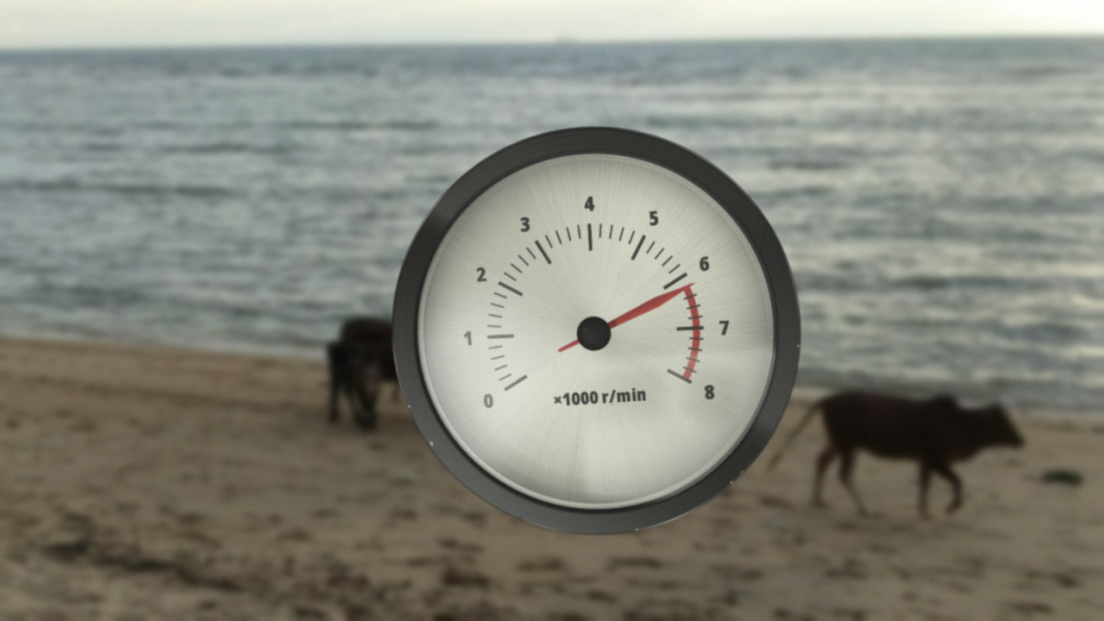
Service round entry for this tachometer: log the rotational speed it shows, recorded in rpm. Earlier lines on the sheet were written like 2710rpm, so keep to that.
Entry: 6200rpm
